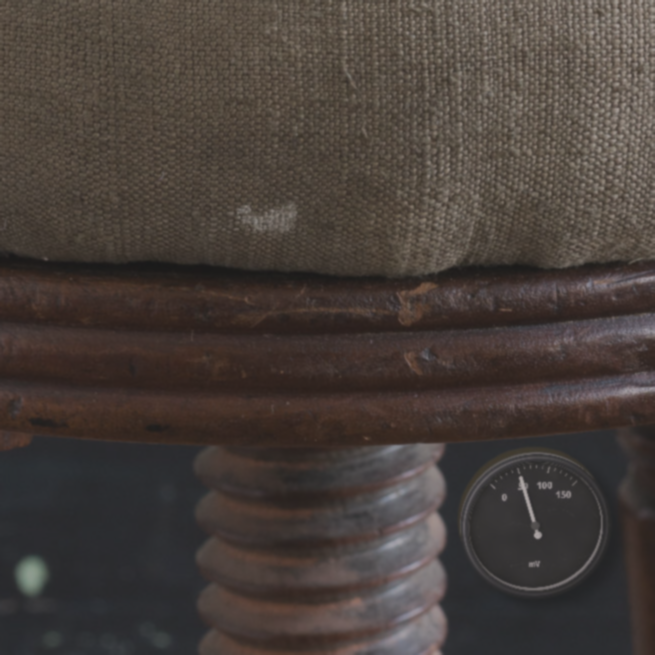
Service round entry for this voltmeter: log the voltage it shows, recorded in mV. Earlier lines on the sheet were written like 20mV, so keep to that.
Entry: 50mV
